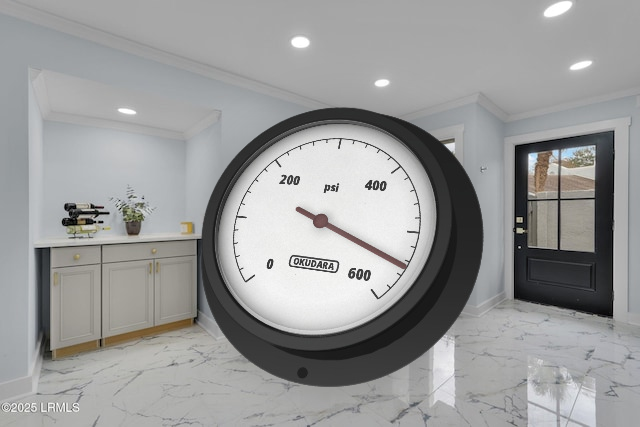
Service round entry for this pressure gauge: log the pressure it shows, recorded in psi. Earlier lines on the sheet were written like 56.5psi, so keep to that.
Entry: 550psi
